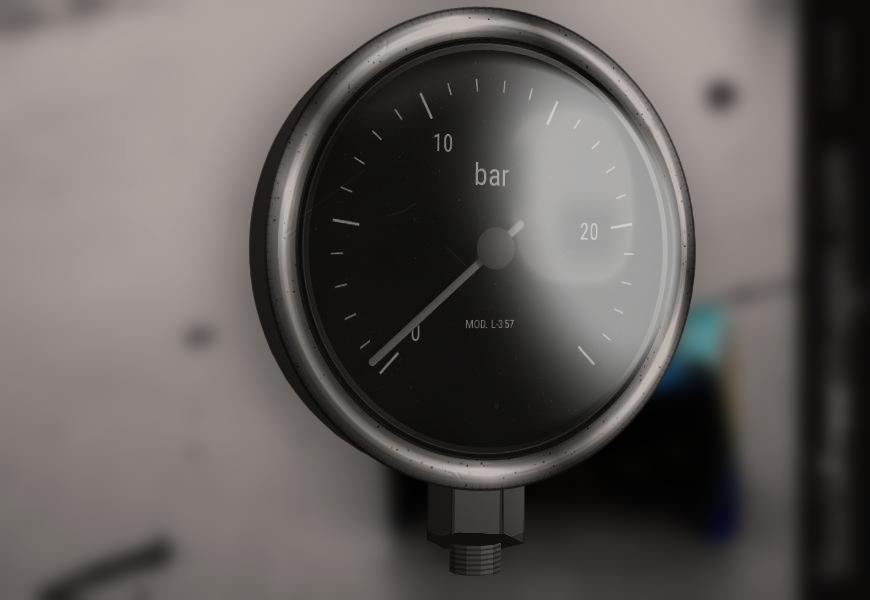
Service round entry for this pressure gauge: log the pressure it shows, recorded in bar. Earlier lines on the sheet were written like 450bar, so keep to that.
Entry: 0.5bar
